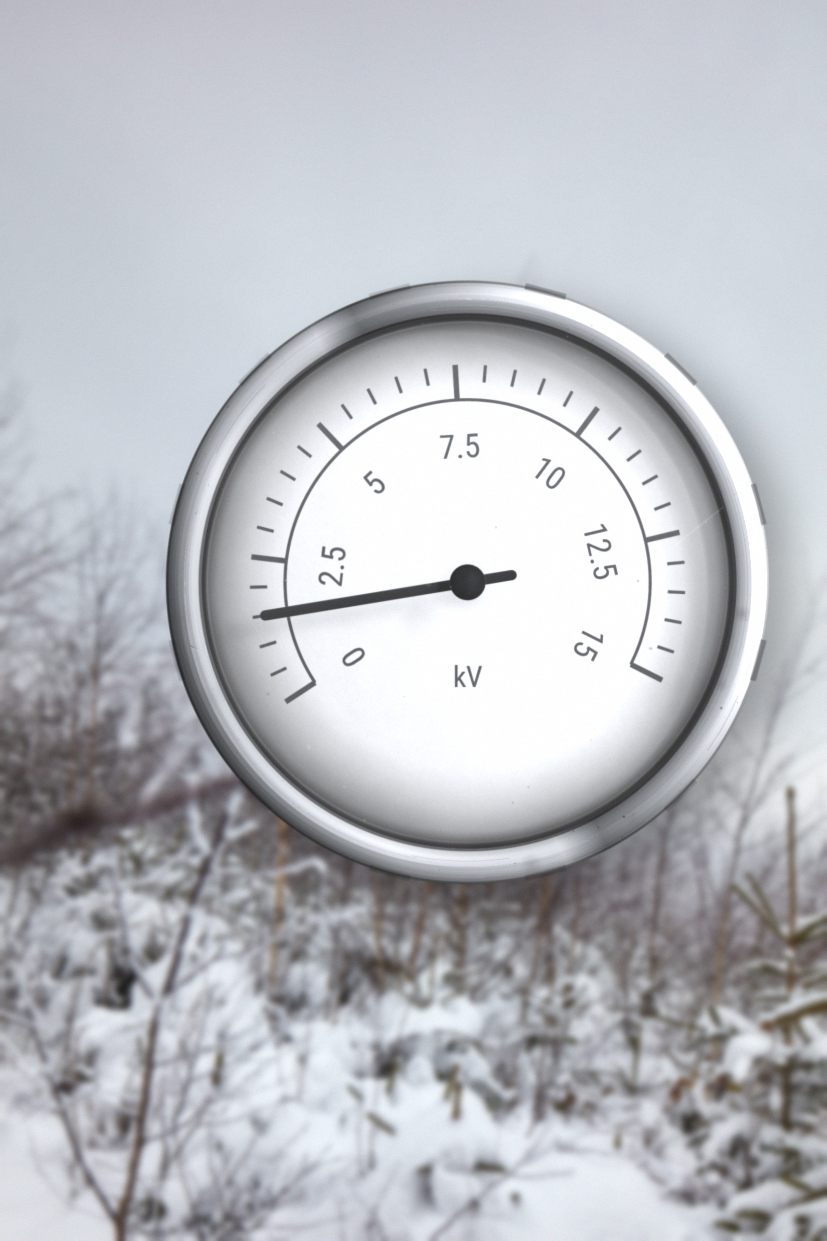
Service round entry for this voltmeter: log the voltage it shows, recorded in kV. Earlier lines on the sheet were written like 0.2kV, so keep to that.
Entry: 1.5kV
